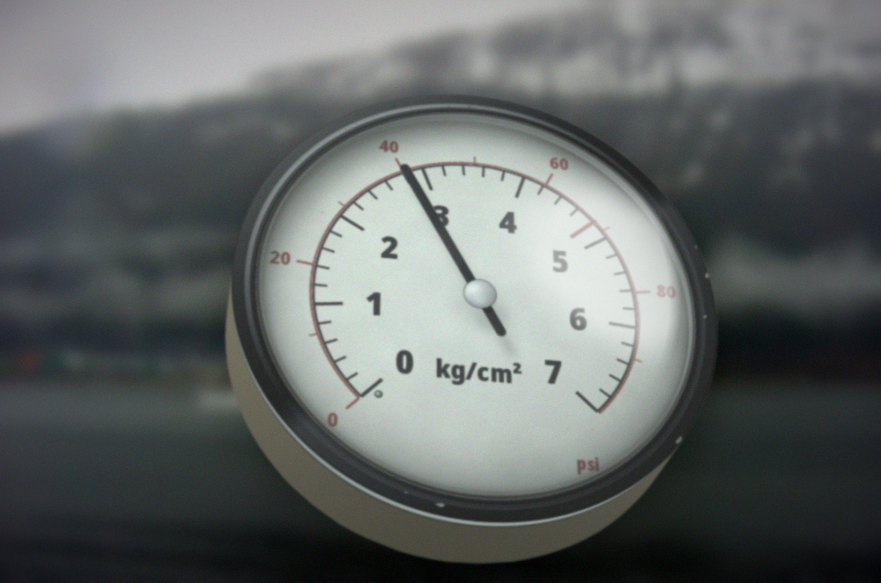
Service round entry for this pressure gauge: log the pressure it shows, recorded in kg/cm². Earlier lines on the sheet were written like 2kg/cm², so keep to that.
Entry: 2.8kg/cm²
